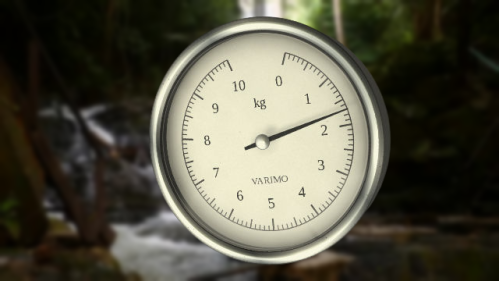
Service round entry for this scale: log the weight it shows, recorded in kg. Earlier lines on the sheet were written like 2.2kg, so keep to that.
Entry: 1.7kg
